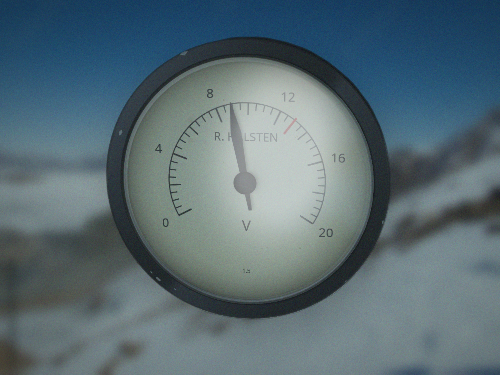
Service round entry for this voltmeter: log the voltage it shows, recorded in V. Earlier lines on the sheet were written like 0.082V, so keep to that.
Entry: 9V
